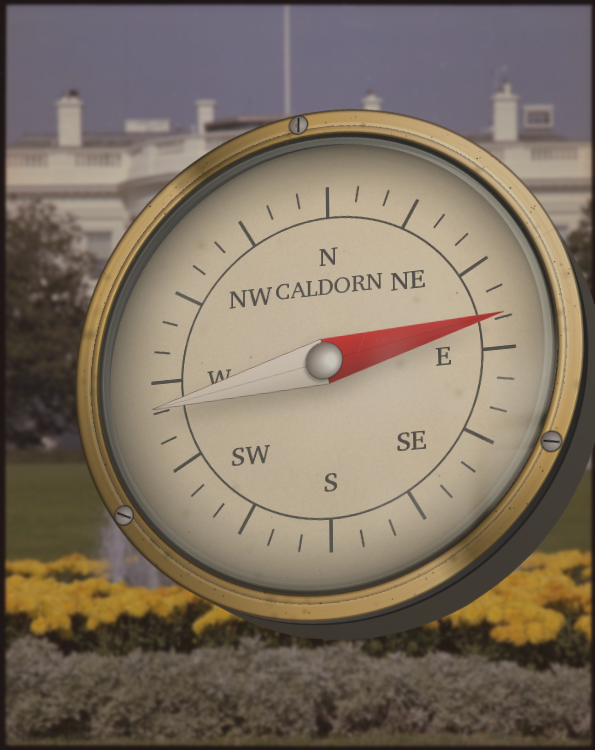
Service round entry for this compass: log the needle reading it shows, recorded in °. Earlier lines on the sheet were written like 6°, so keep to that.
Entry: 80°
